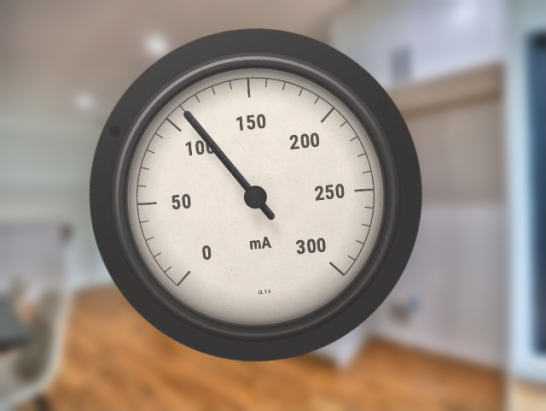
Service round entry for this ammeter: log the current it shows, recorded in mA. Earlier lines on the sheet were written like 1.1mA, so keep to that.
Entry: 110mA
